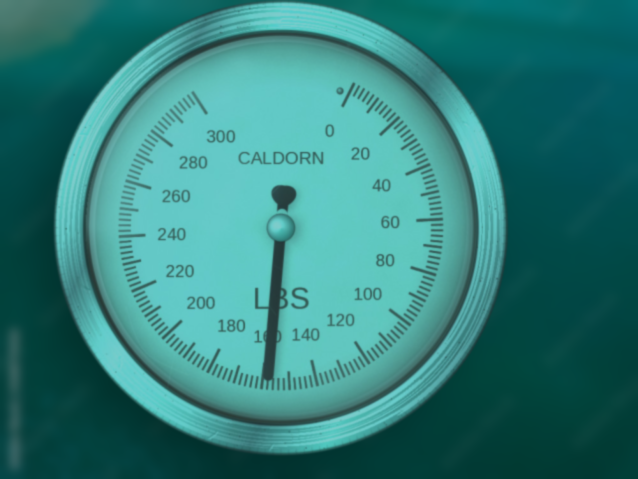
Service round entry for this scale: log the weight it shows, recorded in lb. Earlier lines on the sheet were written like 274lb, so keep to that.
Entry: 158lb
